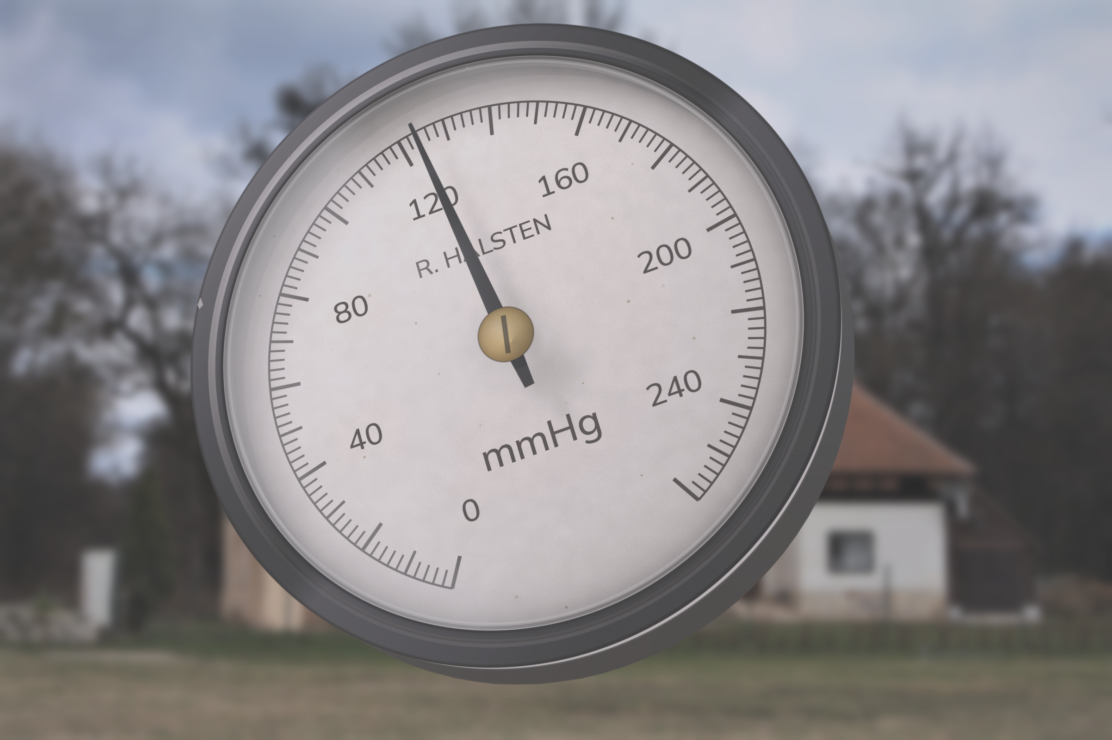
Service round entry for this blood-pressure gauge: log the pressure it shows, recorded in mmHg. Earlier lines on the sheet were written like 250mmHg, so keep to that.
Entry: 124mmHg
